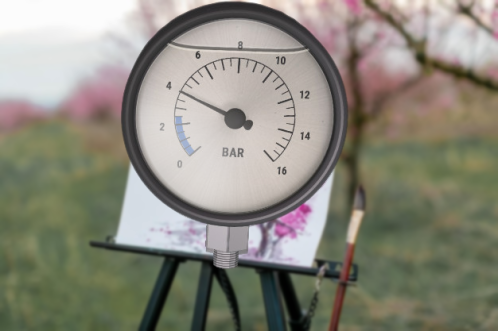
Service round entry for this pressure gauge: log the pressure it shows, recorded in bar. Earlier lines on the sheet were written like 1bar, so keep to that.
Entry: 4bar
